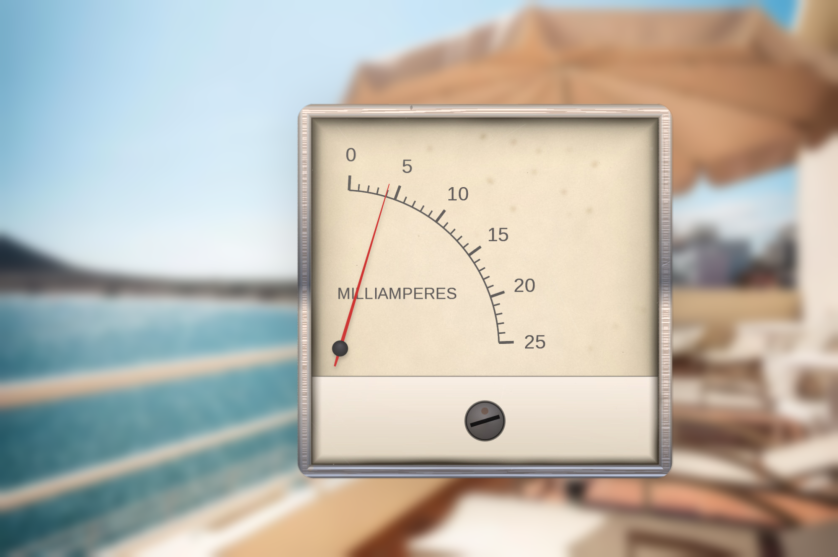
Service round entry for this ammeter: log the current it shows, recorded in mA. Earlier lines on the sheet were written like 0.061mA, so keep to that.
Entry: 4mA
